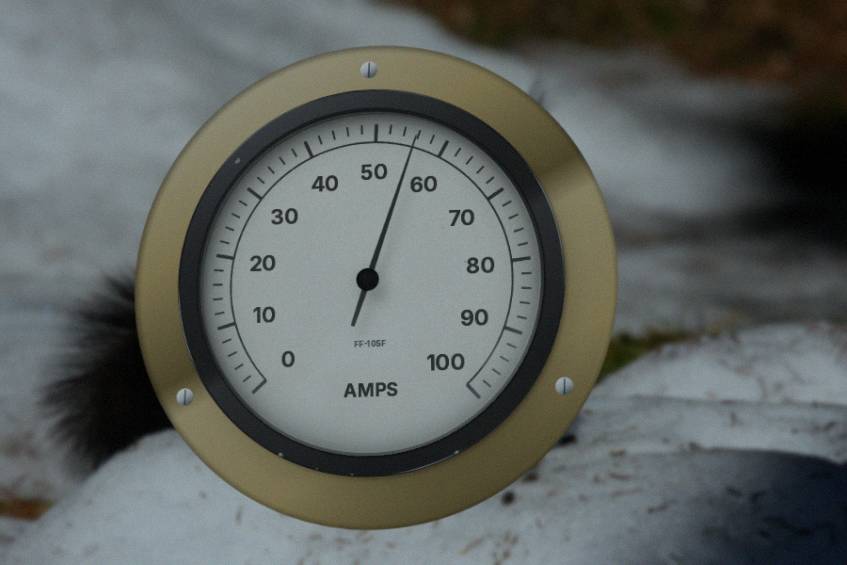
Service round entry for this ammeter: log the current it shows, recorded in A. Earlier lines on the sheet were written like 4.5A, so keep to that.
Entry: 56A
